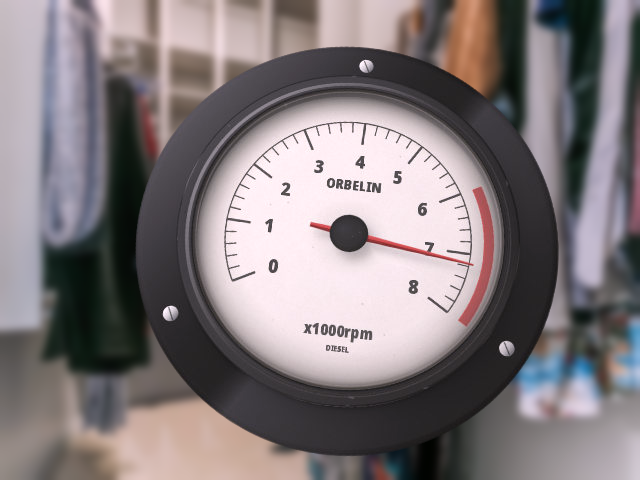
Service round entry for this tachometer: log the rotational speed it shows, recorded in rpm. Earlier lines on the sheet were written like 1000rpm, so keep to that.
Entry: 7200rpm
